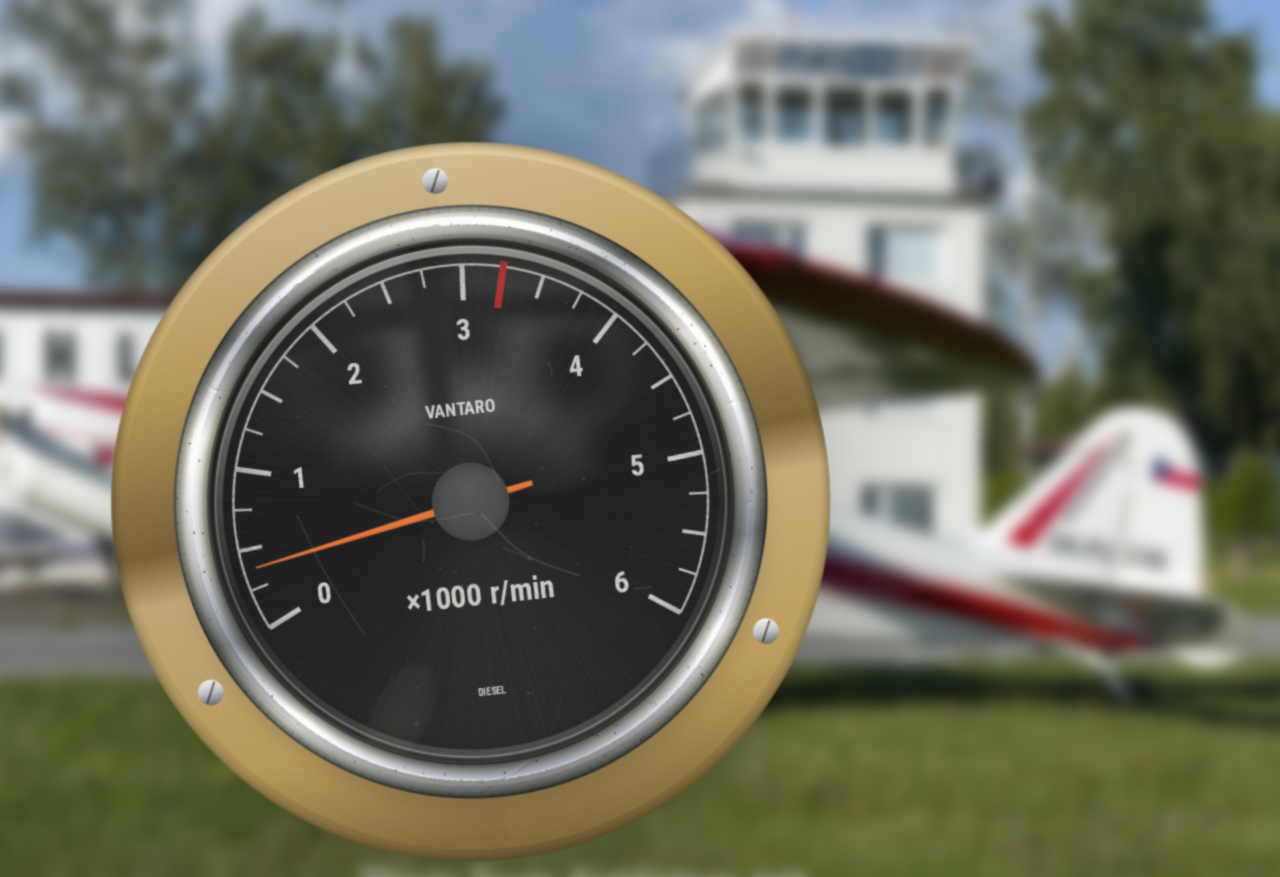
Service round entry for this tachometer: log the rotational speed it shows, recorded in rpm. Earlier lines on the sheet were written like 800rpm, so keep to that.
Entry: 375rpm
